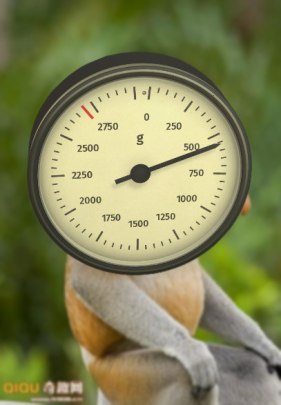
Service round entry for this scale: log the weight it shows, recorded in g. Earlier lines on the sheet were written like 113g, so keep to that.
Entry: 550g
